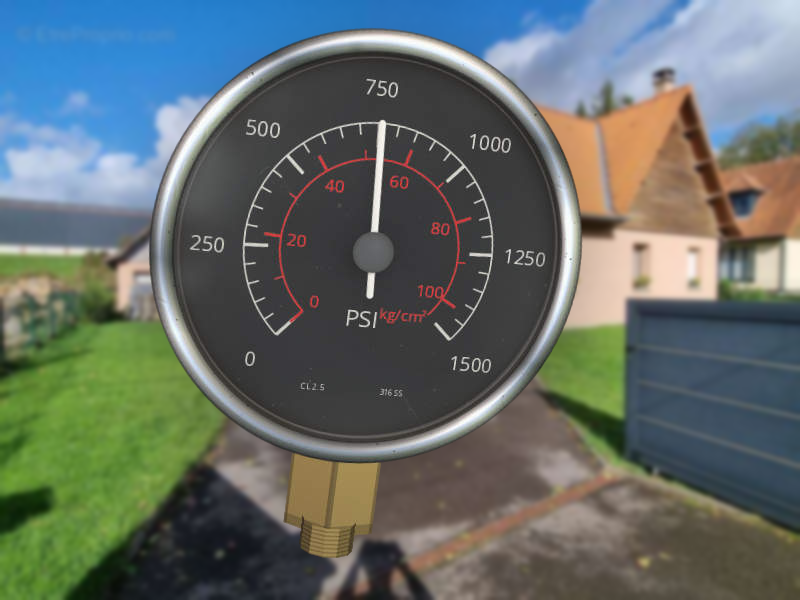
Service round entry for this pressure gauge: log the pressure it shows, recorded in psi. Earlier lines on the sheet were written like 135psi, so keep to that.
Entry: 750psi
